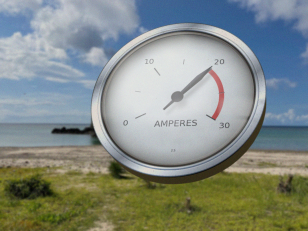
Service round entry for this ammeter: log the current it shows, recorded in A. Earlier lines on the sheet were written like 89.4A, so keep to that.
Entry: 20A
